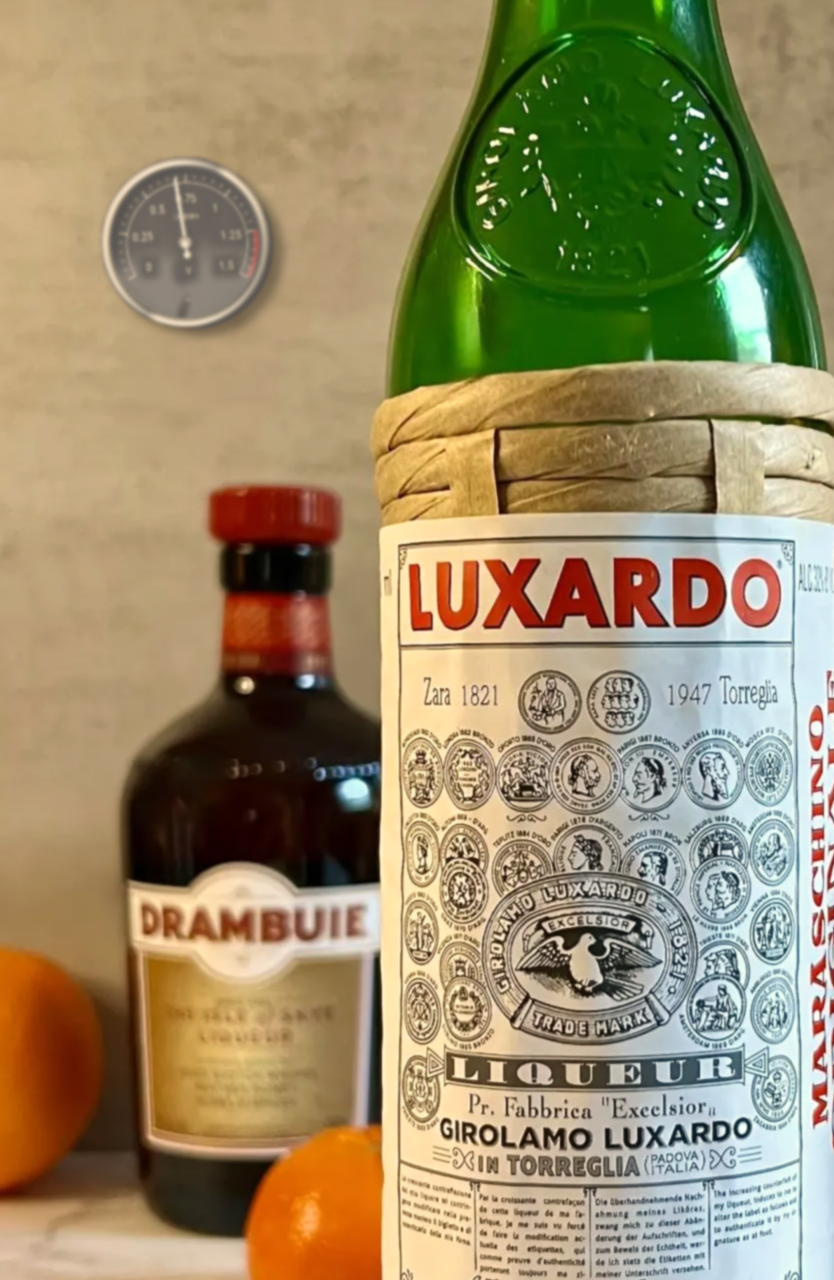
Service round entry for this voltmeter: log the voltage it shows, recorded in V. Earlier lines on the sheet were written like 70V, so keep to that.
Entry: 0.7V
